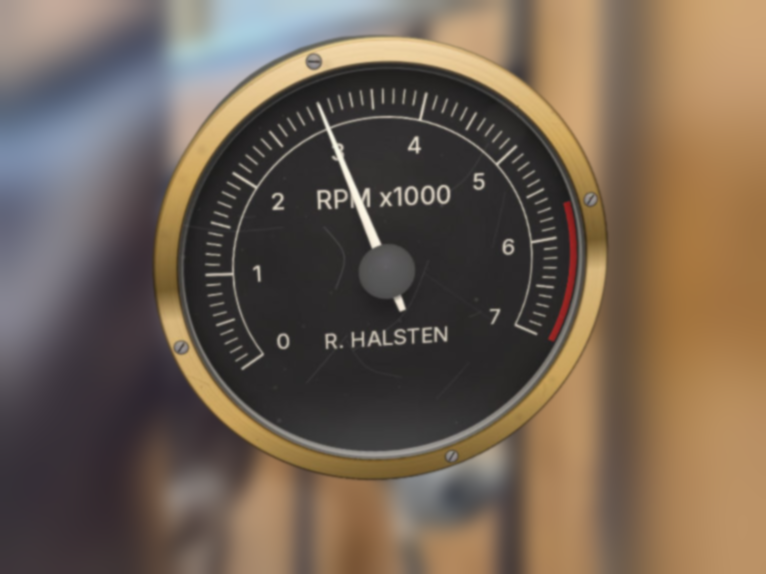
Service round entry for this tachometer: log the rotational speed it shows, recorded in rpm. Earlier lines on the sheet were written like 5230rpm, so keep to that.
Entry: 3000rpm
